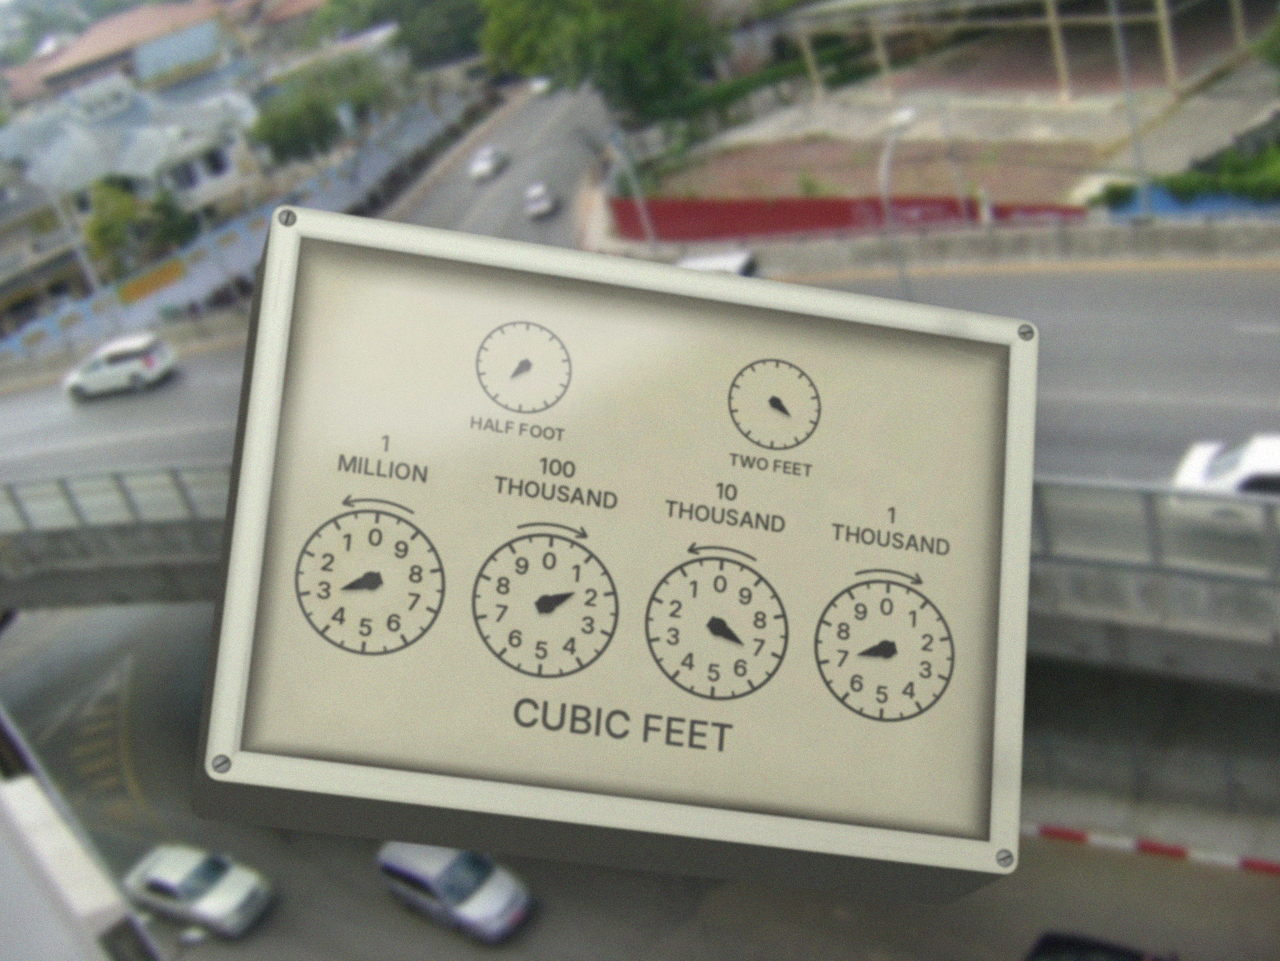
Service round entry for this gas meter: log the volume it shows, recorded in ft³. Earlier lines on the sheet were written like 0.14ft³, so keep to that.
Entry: 316700ft³
